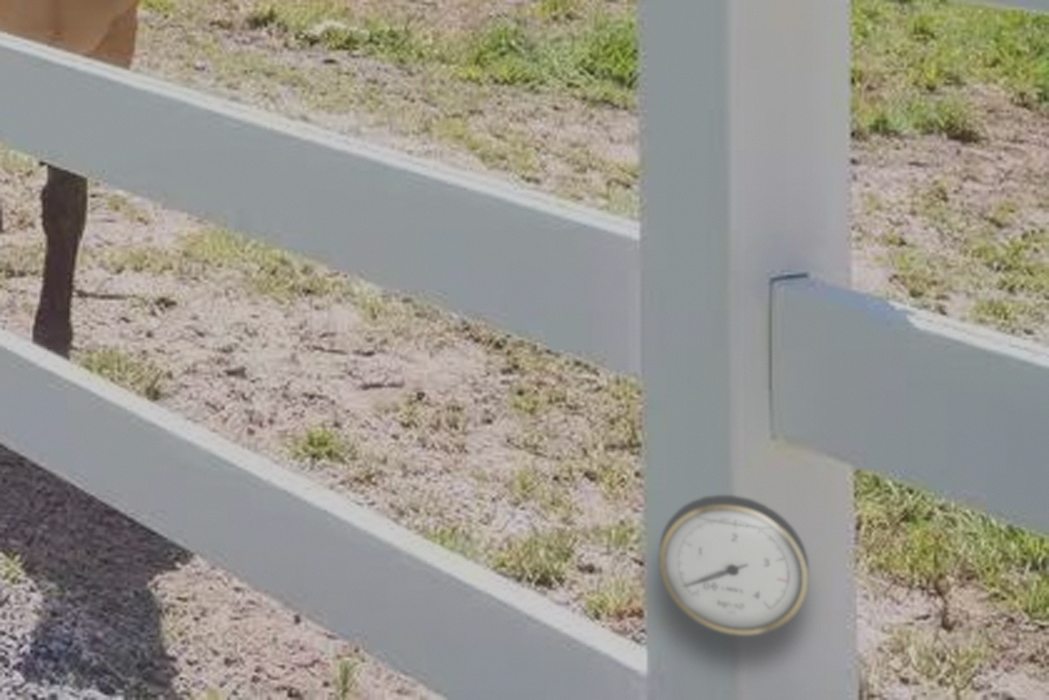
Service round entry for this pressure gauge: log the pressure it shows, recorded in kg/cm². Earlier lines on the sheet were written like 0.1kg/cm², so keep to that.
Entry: 0.2kg/cm²
